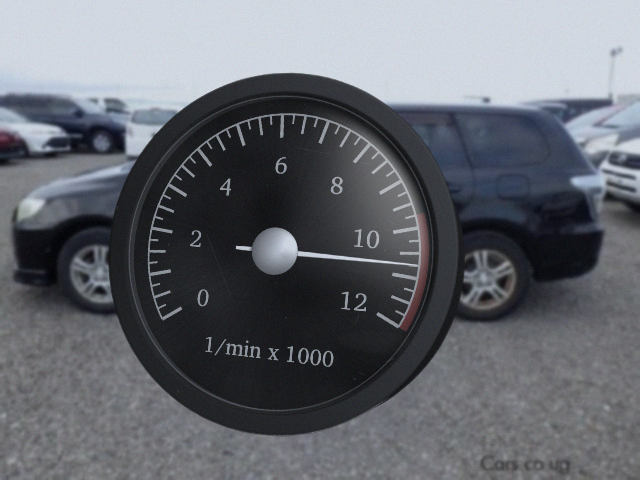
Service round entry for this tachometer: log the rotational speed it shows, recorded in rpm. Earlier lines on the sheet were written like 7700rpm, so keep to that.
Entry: 10750rpm
